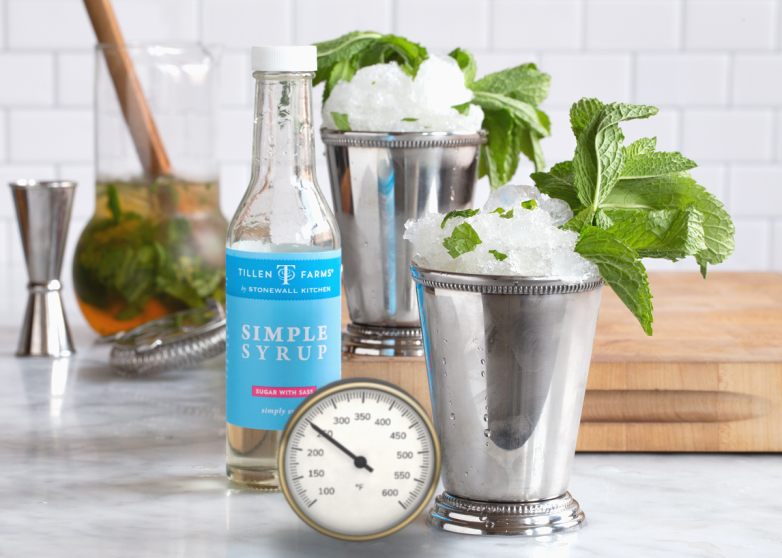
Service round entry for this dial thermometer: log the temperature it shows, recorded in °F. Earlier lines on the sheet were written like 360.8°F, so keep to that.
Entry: 250°F
